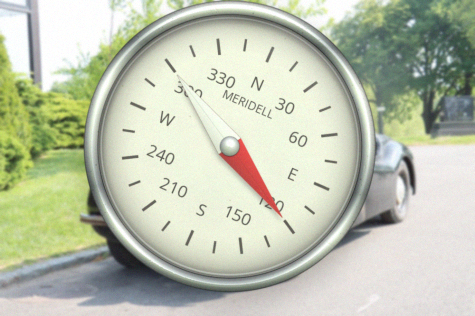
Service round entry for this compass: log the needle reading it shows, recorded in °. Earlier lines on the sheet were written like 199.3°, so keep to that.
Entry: 120°
